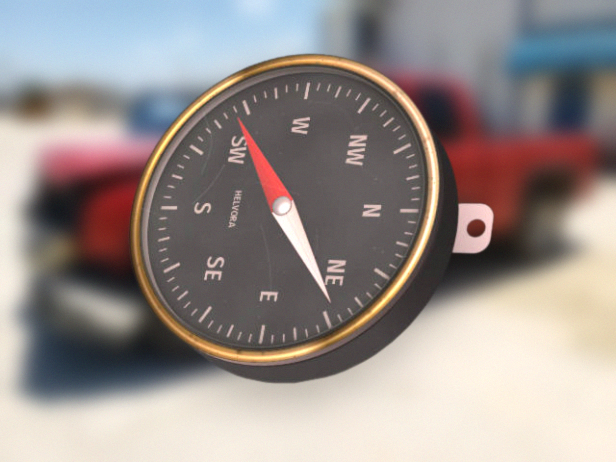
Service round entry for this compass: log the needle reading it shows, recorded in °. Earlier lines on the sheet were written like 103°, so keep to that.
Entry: 235°
